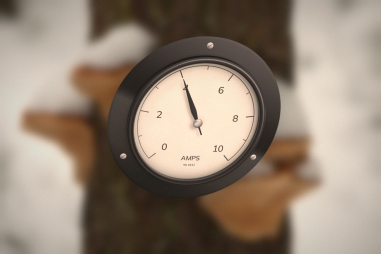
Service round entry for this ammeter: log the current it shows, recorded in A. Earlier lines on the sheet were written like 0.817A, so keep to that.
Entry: 4A
